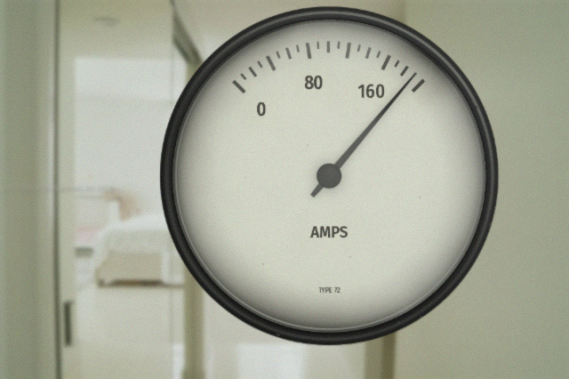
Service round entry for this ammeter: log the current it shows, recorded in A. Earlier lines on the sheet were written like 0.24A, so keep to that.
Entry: 190A
